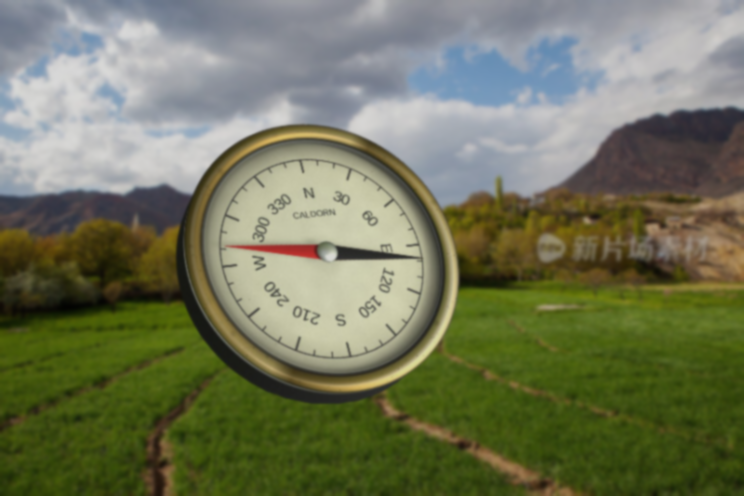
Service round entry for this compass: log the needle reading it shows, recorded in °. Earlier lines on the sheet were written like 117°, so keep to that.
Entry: 280°
